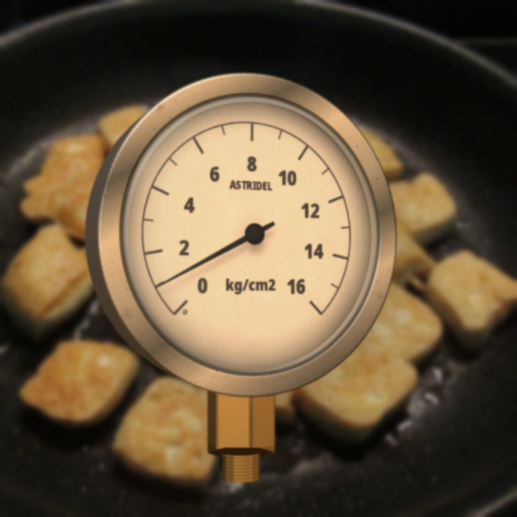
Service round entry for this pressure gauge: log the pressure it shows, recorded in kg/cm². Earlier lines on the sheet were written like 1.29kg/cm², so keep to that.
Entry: 1kg/cm²
